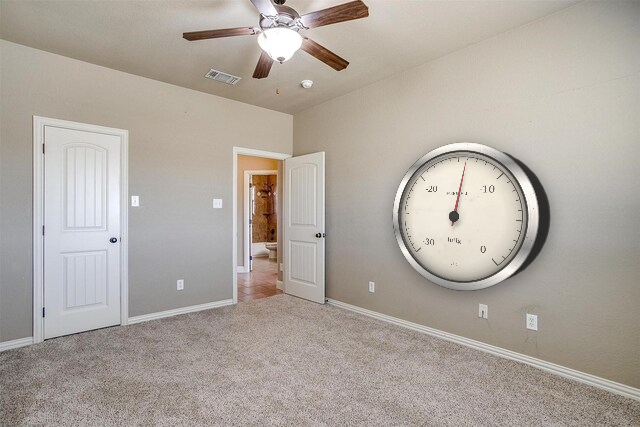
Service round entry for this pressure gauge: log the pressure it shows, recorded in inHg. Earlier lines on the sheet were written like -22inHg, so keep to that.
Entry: -14inHg
